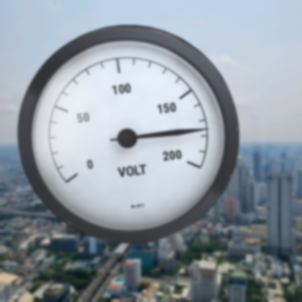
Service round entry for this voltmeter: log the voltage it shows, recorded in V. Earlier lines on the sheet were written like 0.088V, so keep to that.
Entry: 175V
